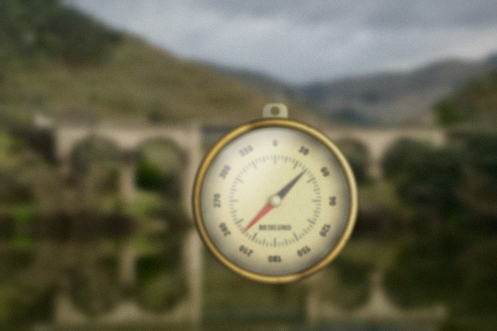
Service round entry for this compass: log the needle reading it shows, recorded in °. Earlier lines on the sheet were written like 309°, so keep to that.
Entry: 225°
